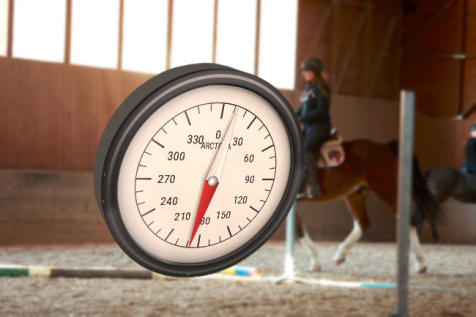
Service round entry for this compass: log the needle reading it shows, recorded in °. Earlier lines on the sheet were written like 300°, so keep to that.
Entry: 190°
